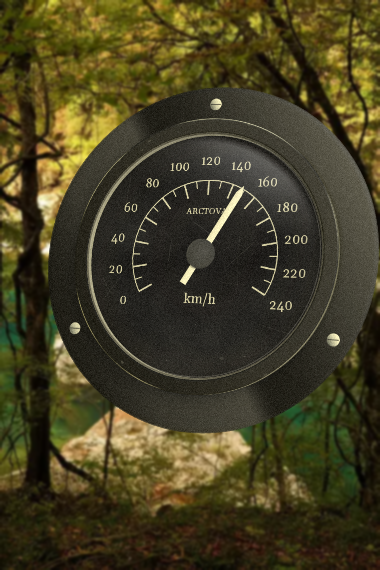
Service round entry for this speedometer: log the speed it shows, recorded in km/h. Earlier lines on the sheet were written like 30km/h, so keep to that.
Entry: 150km/h
